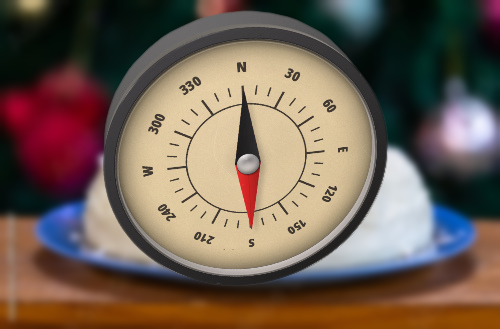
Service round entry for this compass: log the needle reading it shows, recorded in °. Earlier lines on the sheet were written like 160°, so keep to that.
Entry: 180°
